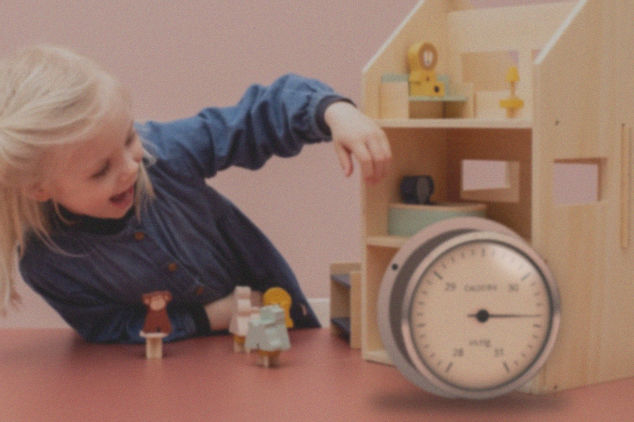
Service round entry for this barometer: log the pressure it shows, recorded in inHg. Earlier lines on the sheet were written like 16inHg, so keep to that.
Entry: 30.4inHg
